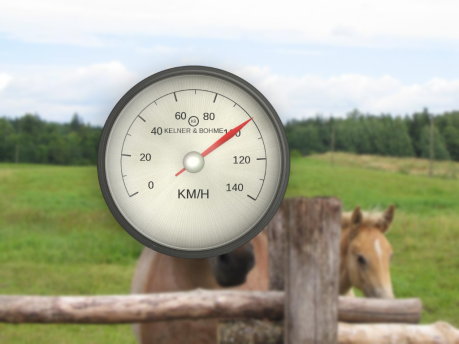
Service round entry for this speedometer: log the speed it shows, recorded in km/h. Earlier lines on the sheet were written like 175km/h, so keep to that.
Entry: 100km/h
